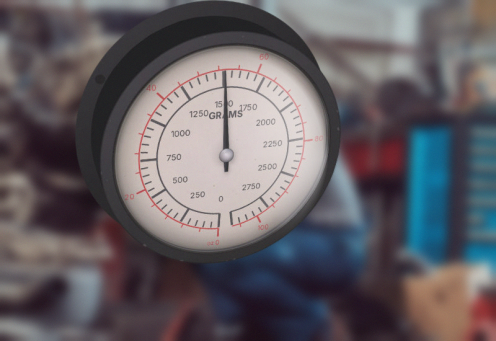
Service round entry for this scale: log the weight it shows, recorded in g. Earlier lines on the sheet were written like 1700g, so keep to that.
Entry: 1500g
